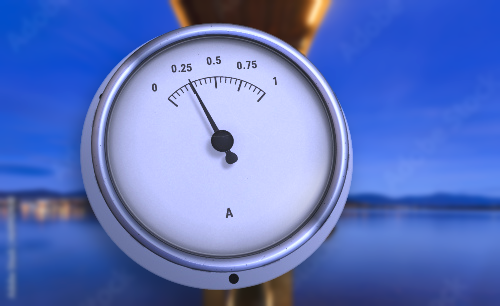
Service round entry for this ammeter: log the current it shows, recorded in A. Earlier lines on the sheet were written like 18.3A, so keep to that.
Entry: 0.25A
